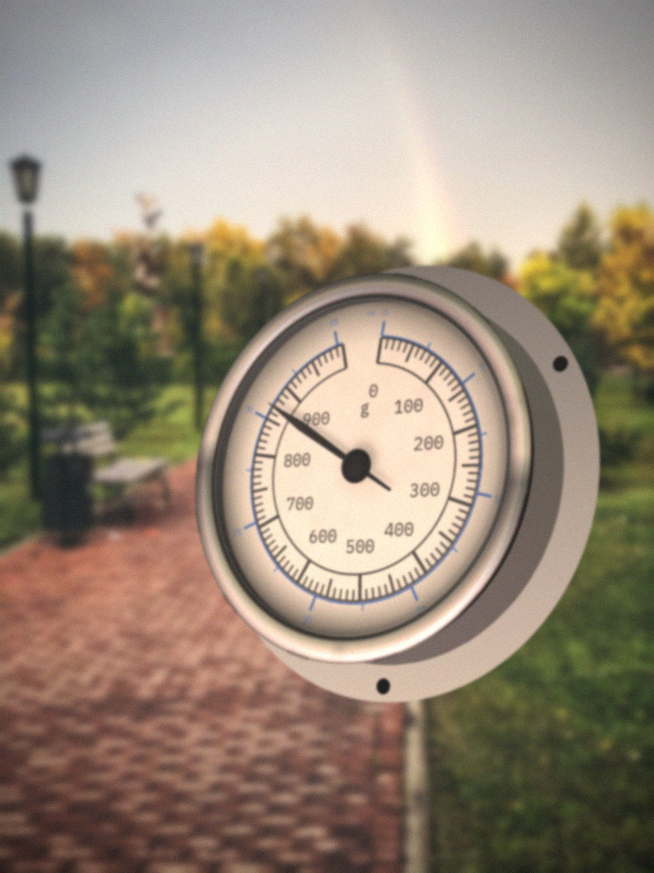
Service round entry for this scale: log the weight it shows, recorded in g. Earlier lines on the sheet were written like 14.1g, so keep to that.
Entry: 870g
